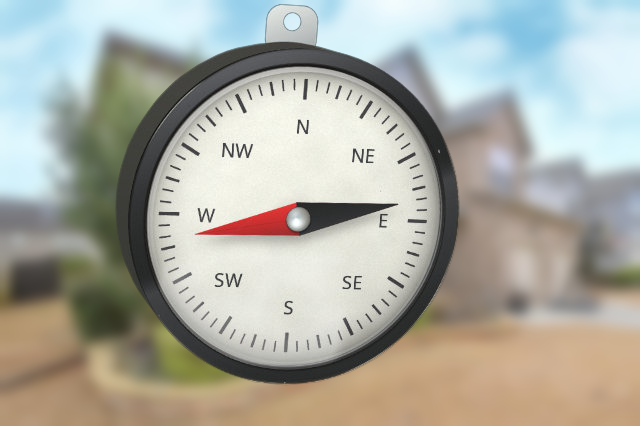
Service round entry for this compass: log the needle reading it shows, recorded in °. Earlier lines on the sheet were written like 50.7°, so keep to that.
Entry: 260°
